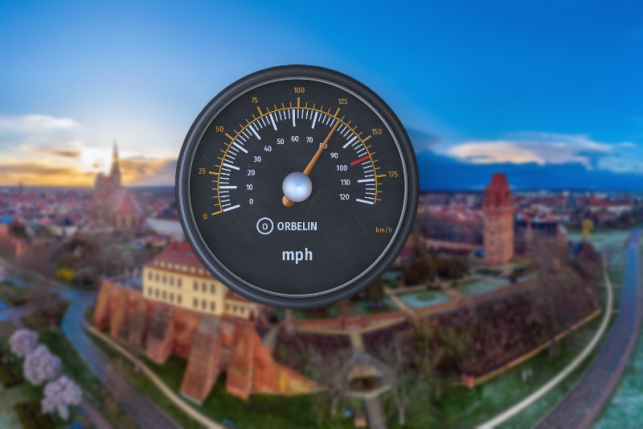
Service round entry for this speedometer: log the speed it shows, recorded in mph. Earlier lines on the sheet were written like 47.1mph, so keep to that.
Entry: 80mph
